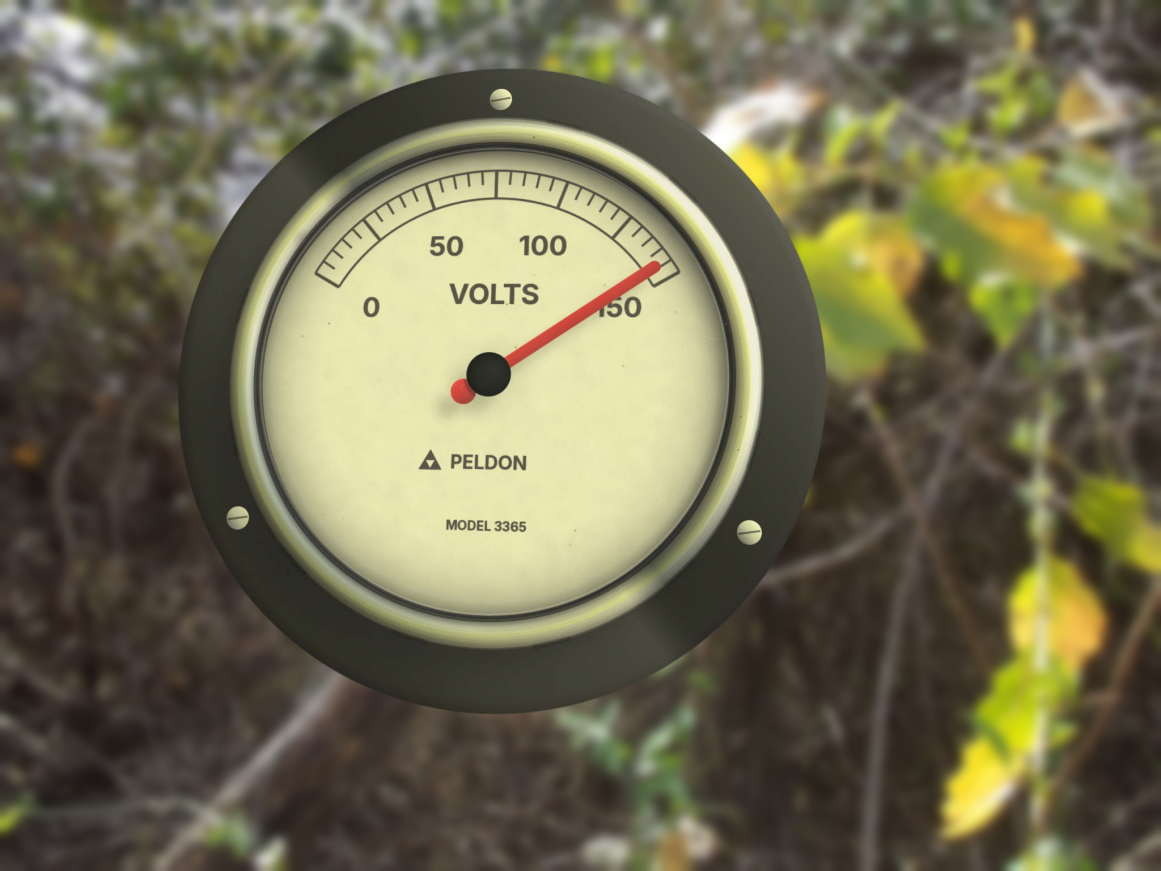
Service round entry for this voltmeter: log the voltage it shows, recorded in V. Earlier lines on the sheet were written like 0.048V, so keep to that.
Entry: 145V
